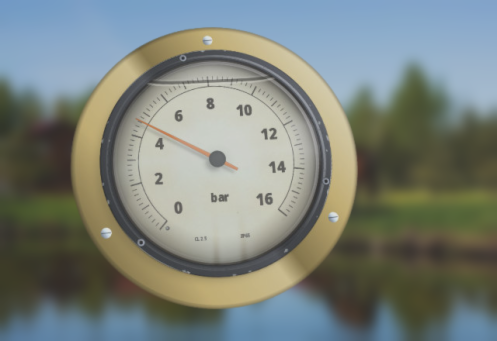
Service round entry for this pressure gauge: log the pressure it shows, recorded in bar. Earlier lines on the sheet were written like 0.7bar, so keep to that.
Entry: 4.6bar
